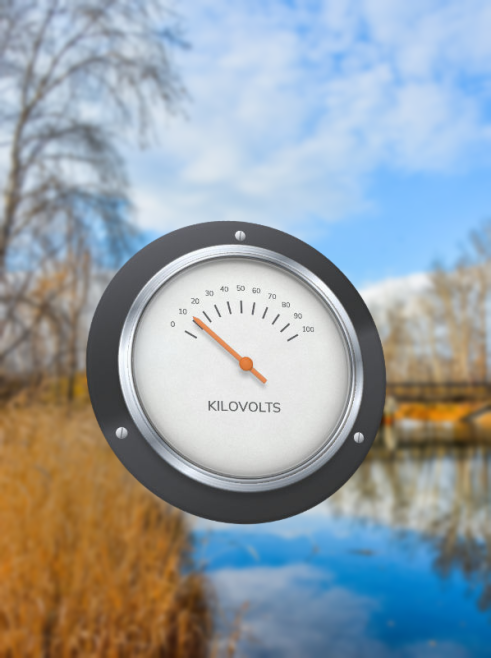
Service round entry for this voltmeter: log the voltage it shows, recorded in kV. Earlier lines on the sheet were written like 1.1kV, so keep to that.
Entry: 10kV
